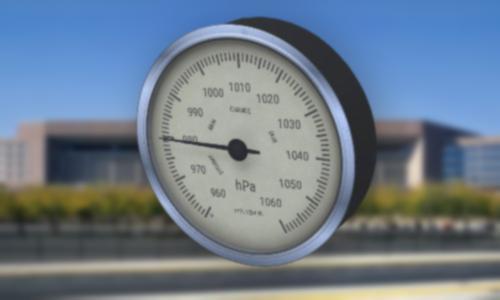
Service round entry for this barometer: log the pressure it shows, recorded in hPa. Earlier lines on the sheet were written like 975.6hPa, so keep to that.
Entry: 980hPa
